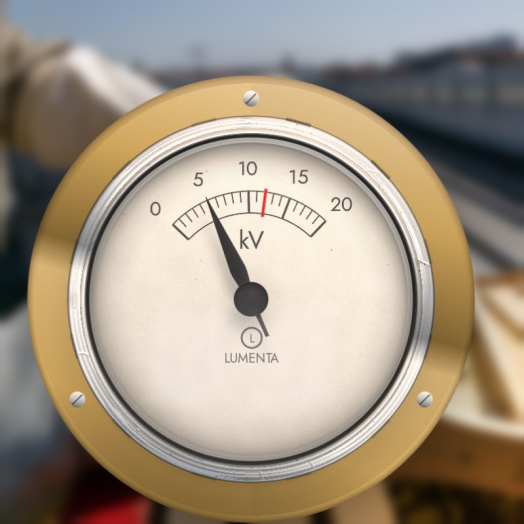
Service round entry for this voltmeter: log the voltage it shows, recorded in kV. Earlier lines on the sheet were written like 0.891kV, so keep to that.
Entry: 5kV
